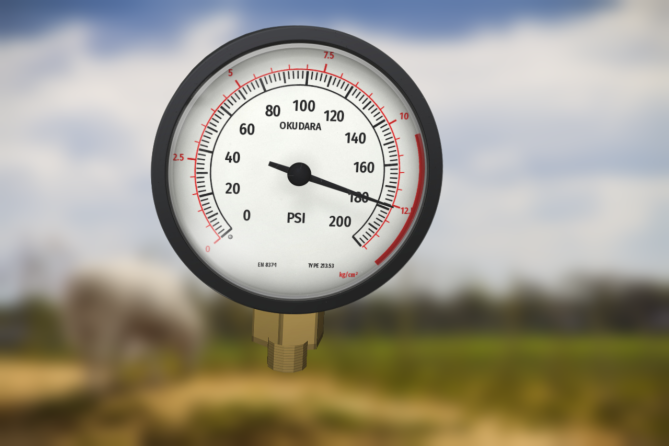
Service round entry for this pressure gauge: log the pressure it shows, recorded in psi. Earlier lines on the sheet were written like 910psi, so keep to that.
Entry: 178psi
